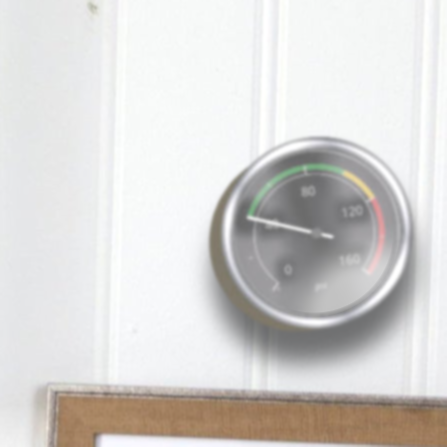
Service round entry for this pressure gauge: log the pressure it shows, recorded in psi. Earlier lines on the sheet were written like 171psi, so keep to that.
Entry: 40psi
